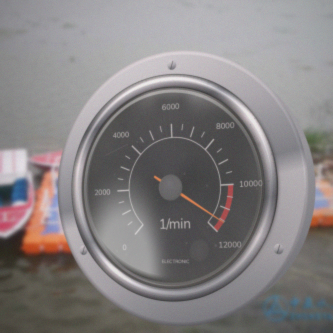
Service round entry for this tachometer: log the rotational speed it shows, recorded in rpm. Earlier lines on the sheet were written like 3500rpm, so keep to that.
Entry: 11500rpm
